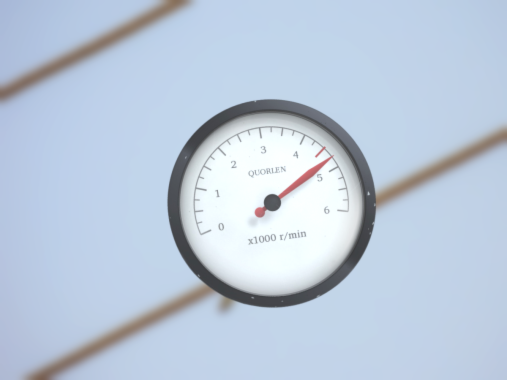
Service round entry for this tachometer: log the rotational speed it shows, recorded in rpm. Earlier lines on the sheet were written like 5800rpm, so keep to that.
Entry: 4750rpm
